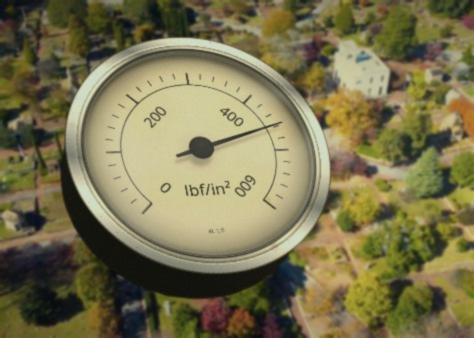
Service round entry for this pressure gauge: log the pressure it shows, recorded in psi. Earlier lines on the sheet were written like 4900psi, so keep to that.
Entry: 460psi
